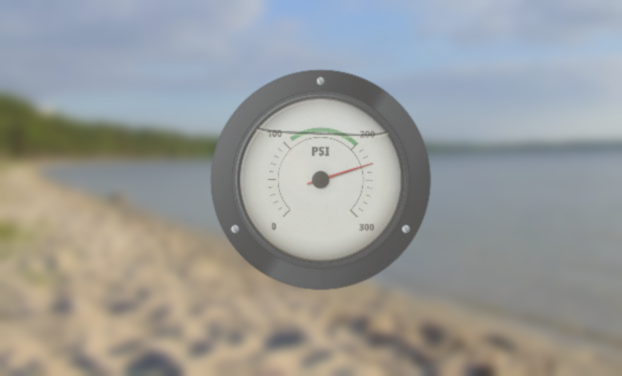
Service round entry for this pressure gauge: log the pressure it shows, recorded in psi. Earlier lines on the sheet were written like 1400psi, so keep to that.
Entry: 230psi
